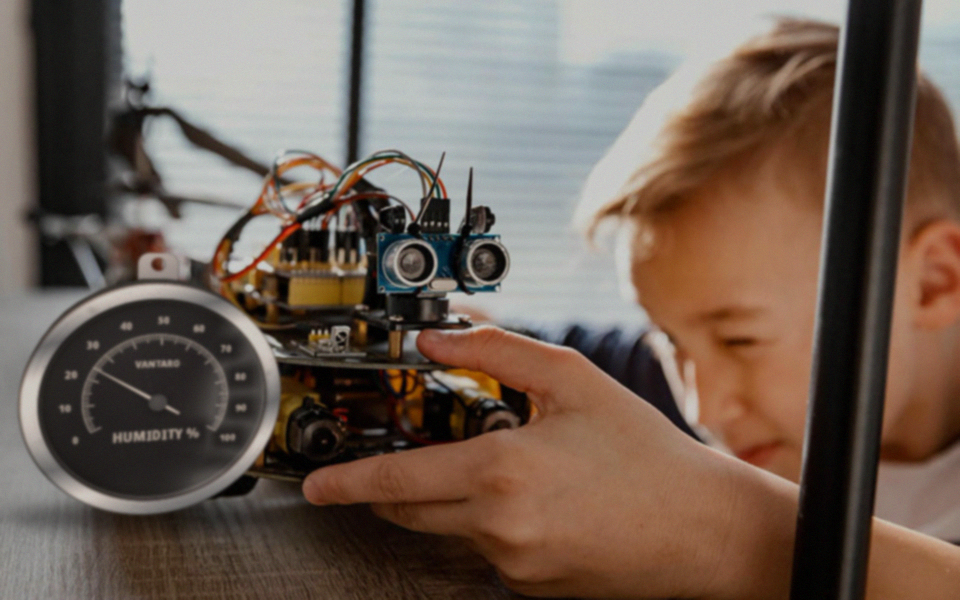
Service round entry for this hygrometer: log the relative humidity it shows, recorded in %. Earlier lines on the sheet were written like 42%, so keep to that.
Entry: 25%
